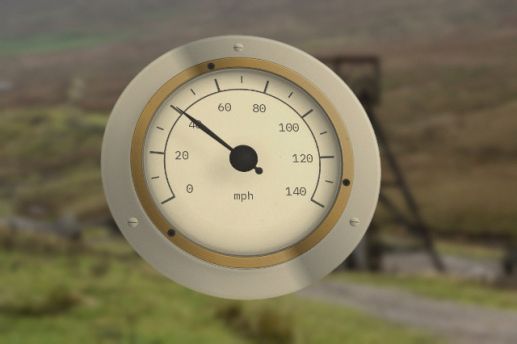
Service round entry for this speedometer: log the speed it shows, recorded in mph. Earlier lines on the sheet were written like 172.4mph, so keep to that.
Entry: 40mph
